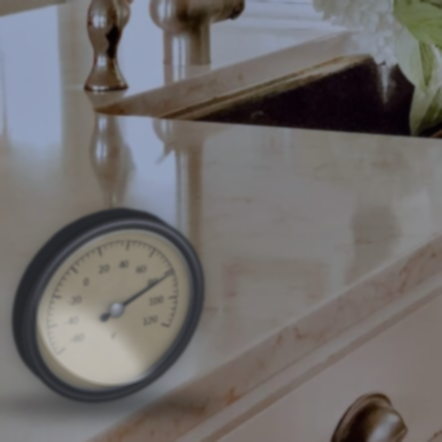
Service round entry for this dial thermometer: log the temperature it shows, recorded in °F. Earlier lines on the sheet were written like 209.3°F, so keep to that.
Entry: 80°F
